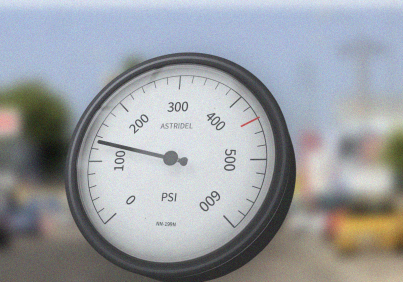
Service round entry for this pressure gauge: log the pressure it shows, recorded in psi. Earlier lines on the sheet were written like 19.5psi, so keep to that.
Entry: 130psi
